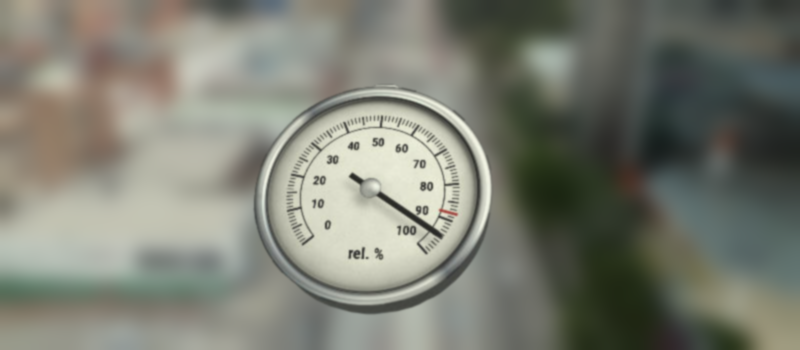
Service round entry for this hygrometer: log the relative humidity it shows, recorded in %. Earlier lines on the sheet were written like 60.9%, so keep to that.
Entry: 95%
